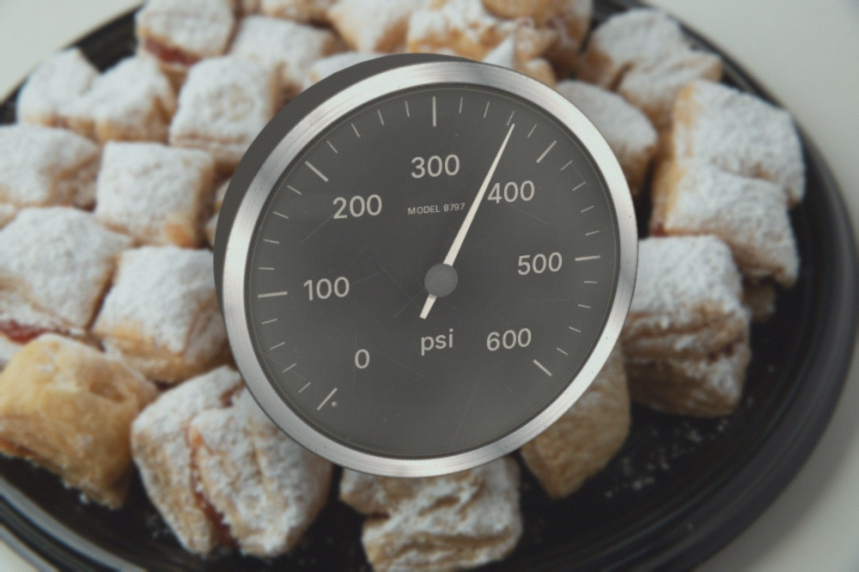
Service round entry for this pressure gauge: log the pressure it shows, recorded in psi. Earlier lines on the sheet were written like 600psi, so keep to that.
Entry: 360psi
